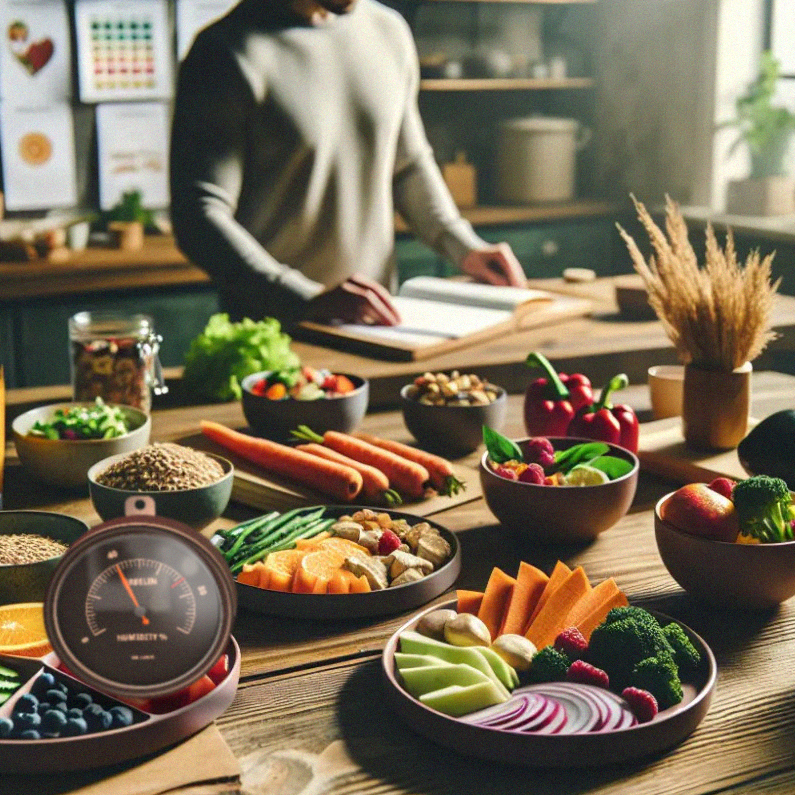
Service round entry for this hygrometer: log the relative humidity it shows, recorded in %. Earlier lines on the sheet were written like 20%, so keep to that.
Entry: 40%
